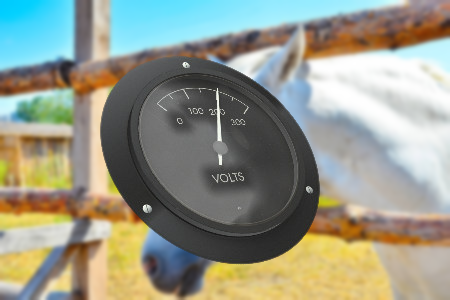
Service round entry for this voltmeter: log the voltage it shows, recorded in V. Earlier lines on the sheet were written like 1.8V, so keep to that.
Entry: 200V
